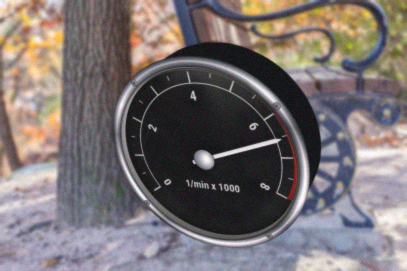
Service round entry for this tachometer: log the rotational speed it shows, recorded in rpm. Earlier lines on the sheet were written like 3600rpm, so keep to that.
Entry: 6500rpm
